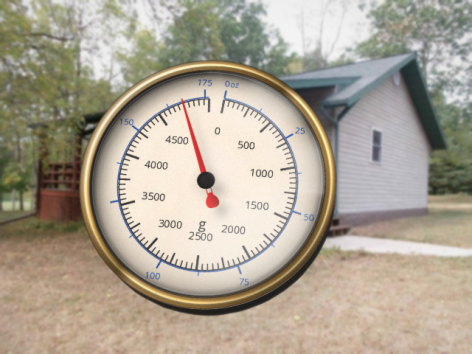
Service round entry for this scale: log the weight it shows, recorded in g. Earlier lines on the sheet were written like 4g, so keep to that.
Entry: 4750g
